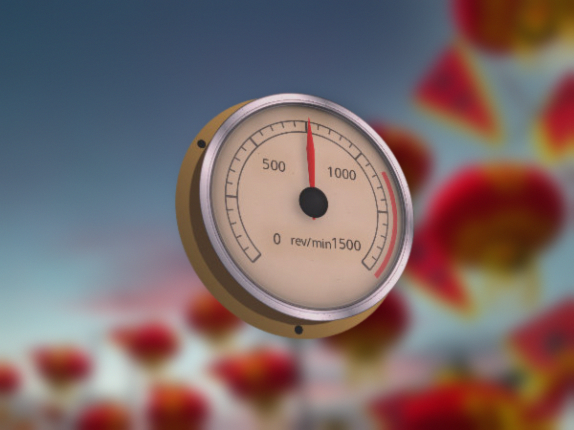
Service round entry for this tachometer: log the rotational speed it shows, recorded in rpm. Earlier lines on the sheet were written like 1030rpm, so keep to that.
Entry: 750rpm
